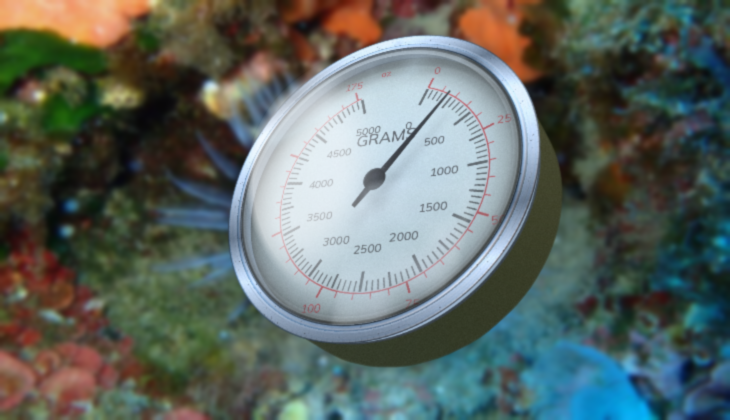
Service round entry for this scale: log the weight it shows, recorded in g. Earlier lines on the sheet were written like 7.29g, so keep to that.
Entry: 250g
